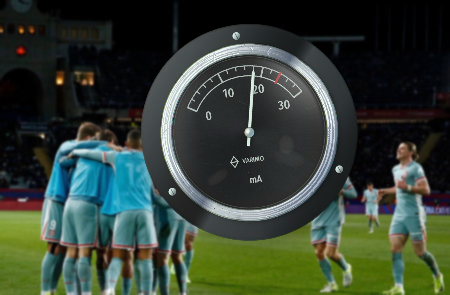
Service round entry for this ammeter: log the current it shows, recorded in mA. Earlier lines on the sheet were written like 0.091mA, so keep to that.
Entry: 18mA
